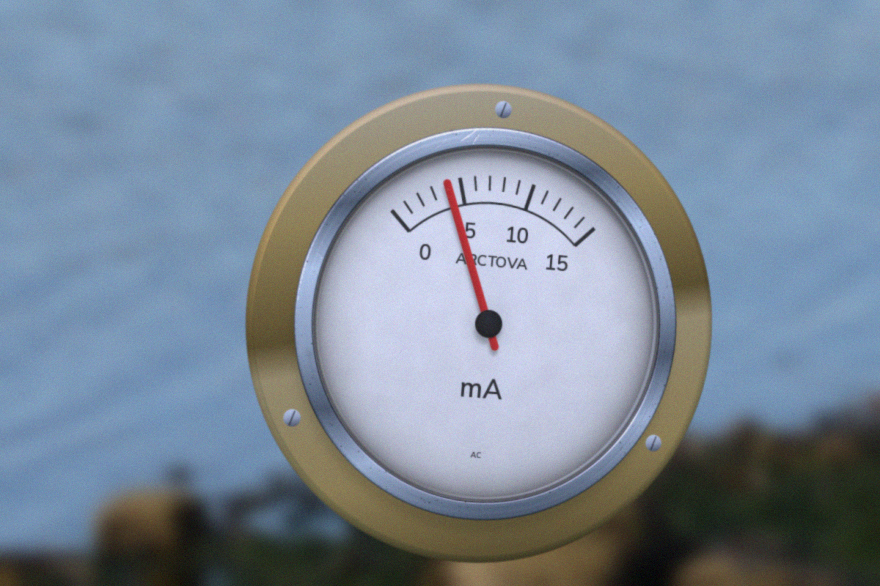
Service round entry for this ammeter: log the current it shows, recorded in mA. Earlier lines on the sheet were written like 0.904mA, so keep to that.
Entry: 4mA
